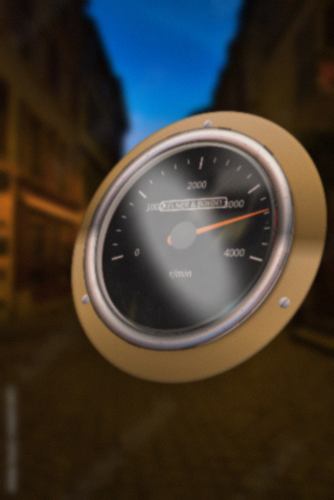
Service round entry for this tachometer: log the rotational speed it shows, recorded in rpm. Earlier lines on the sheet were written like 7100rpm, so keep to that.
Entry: 3400rpm
